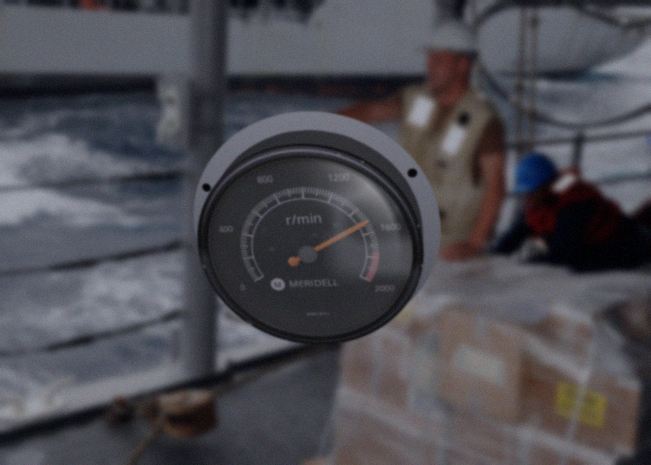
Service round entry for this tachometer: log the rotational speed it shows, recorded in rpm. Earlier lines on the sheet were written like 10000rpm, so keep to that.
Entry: 1500rpm
